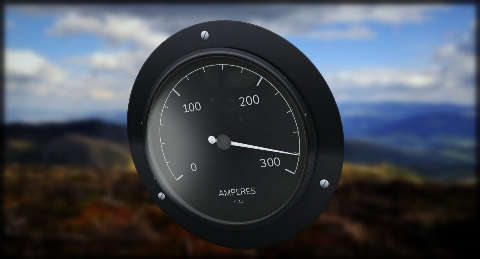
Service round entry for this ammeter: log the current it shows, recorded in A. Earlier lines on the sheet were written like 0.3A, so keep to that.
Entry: 280A
